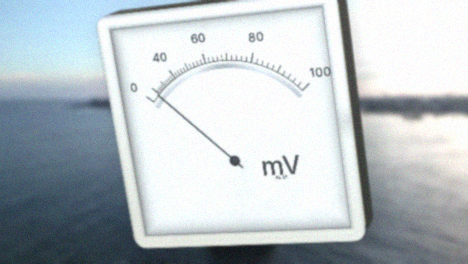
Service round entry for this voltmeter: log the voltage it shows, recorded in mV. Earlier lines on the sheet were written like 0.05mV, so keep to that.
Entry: 20mV
